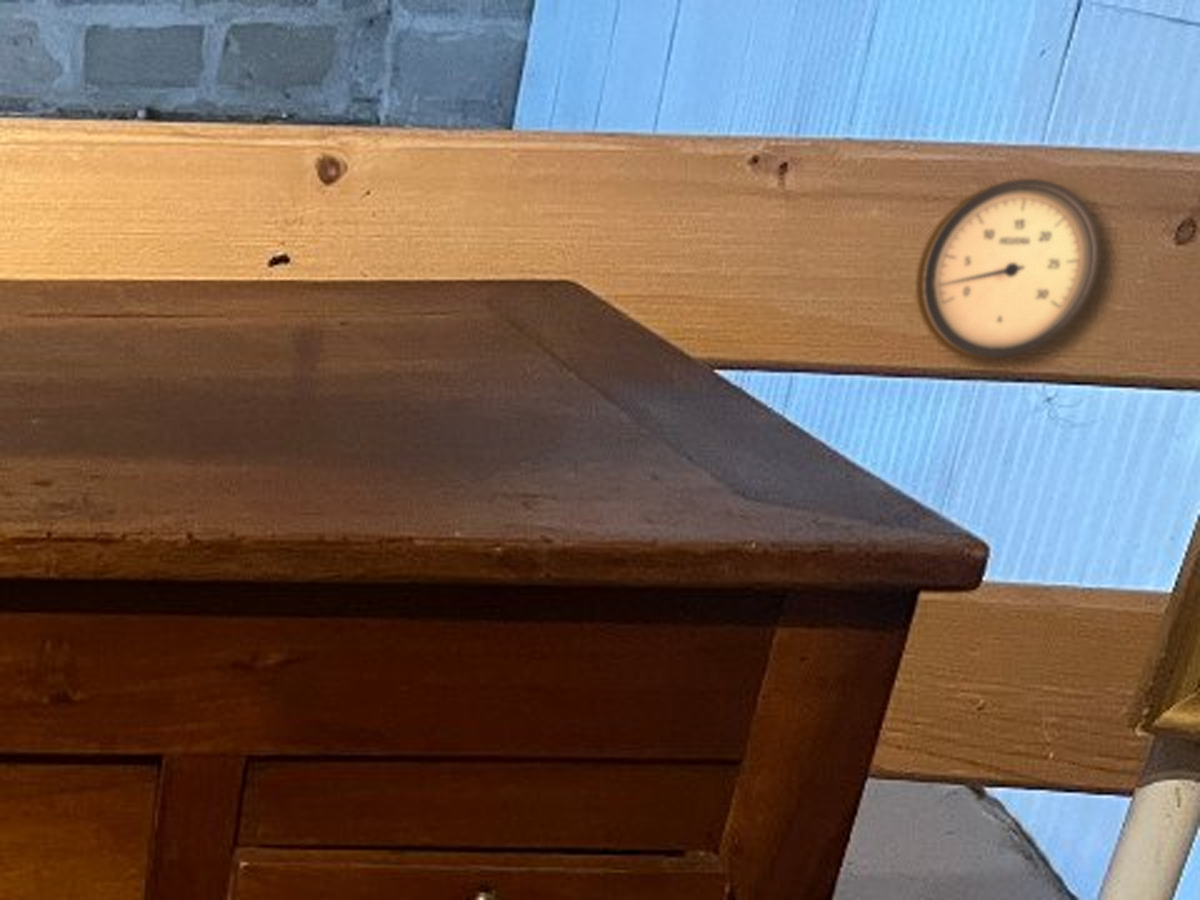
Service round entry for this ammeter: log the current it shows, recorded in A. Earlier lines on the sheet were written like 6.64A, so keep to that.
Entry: 2A
